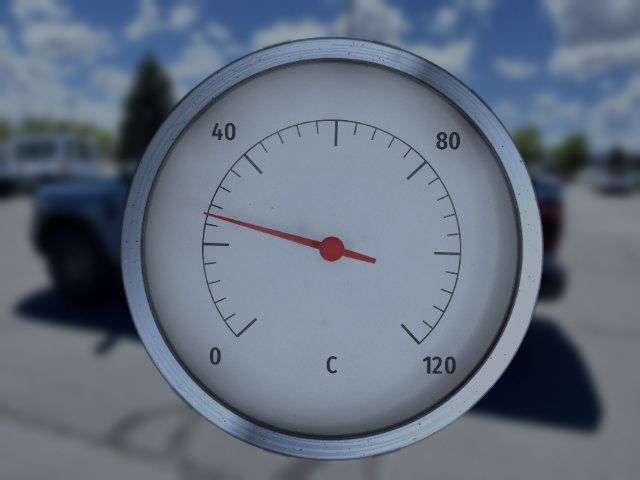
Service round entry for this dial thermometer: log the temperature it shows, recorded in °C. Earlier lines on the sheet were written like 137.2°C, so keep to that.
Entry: 26°C
